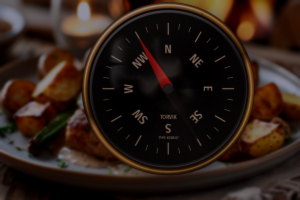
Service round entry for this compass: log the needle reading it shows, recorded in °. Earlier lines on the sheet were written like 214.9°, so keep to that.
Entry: 330°
